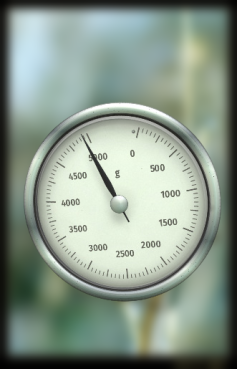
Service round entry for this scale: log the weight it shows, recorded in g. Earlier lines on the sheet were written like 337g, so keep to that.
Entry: 4950g
